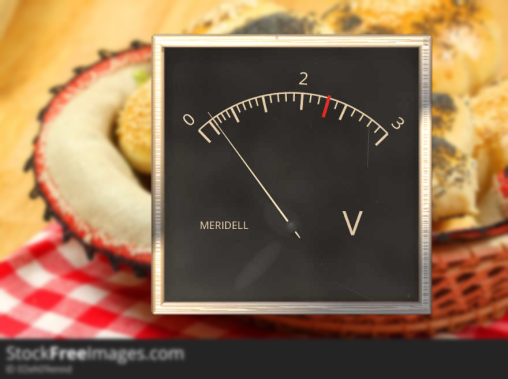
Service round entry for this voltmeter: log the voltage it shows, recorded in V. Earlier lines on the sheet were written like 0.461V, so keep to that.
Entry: 0.6V
